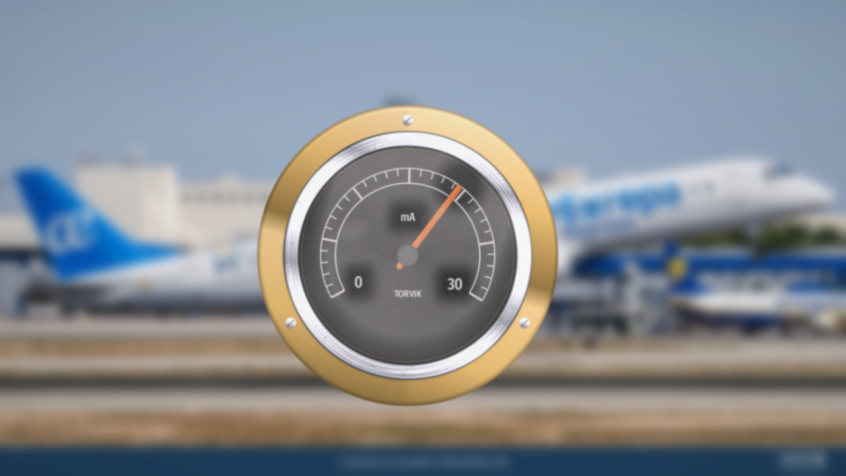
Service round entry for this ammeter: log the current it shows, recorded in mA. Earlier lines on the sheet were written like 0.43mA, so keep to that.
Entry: 19.5mA
